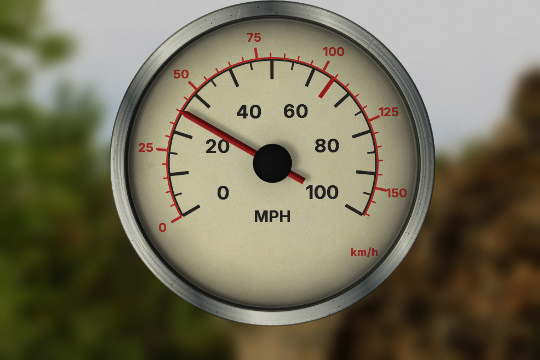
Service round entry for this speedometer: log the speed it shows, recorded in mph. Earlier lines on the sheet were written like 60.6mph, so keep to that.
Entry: 25mph
